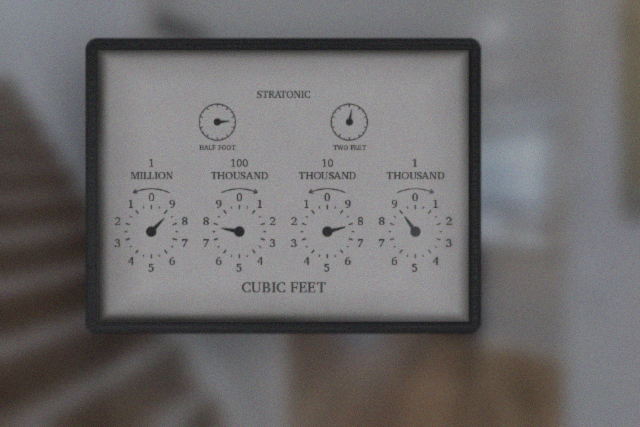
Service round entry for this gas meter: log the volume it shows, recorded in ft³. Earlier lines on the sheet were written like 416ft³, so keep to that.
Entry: 877900ft³
